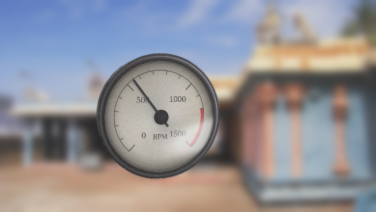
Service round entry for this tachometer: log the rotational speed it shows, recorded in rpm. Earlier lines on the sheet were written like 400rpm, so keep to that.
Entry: 550rpm
